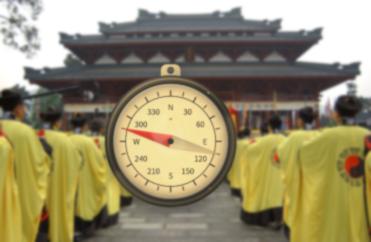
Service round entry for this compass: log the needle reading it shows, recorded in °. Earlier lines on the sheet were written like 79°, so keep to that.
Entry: 285°
